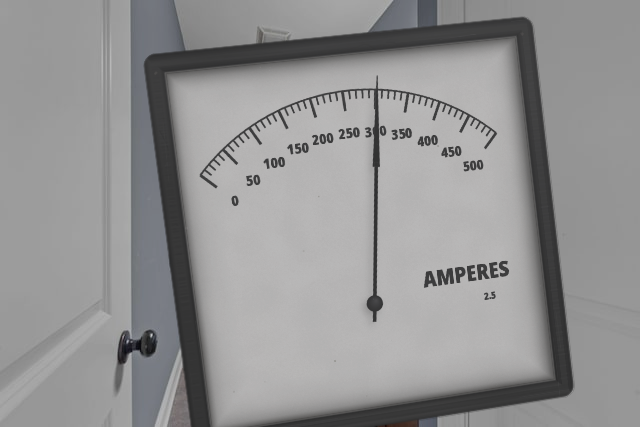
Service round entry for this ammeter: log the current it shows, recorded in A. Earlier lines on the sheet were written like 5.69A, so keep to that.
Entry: 300A
